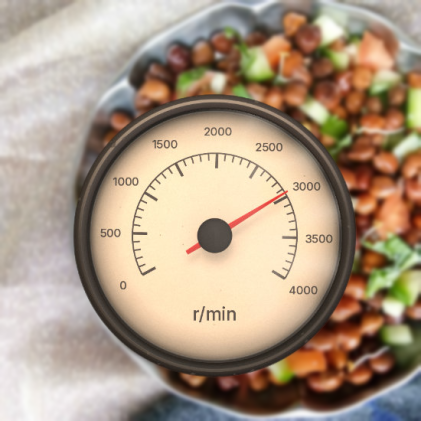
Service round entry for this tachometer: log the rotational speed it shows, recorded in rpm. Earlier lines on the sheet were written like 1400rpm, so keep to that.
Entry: 2950rpm
